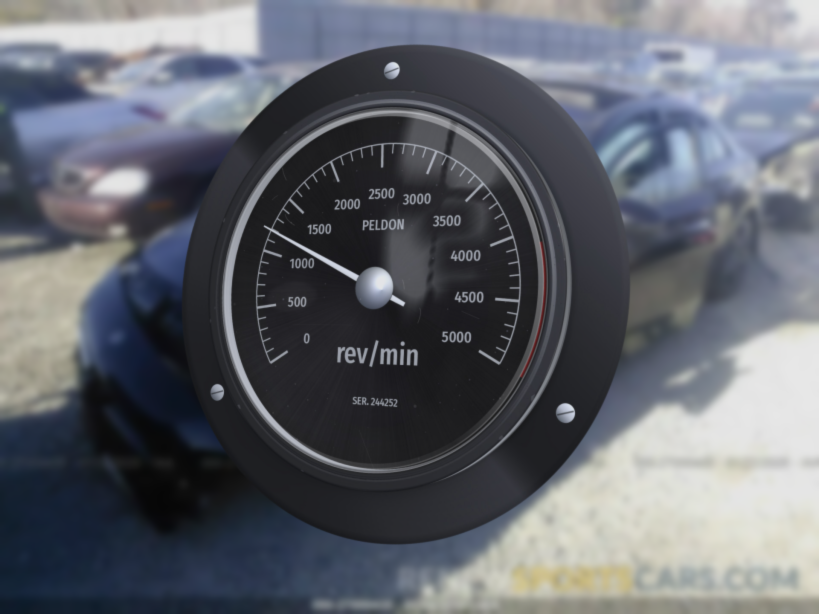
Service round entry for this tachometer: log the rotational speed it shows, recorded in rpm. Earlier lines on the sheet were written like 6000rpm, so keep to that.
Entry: 1200rpm
